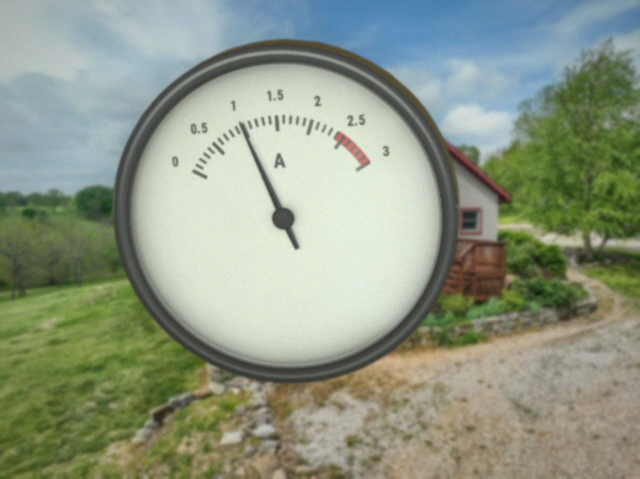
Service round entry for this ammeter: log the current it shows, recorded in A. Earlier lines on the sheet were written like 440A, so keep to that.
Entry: 1A
